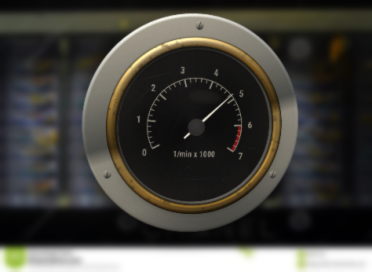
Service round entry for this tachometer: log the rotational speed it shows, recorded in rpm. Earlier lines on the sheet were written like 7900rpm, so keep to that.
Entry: 4800rpm
